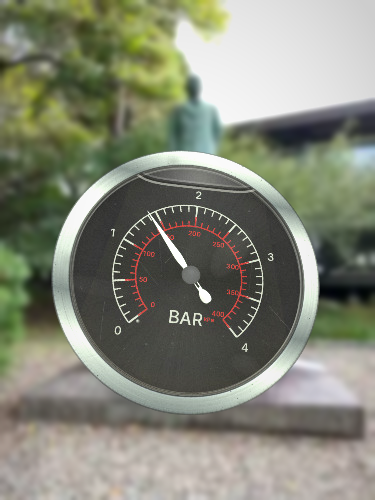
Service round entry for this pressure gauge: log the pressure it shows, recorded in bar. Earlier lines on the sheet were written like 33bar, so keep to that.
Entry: 1.4bar
